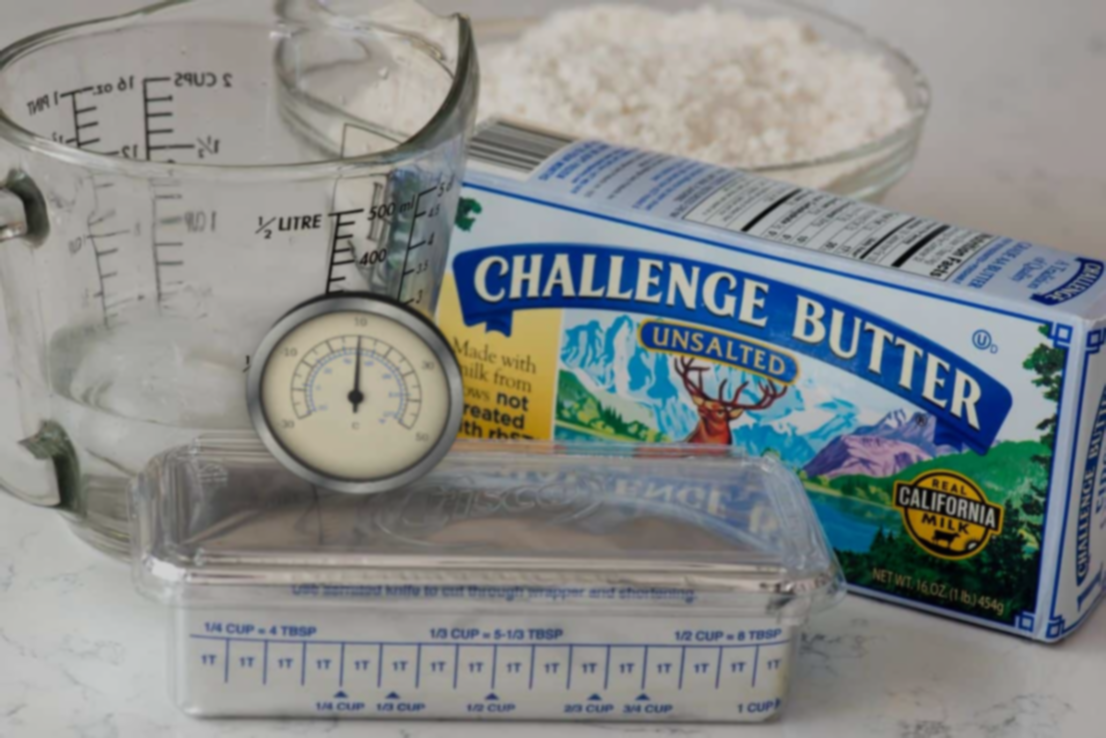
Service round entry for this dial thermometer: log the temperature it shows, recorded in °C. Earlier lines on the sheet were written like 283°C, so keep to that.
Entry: 10°C
